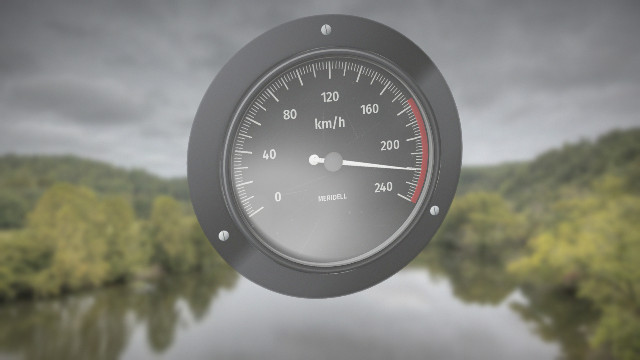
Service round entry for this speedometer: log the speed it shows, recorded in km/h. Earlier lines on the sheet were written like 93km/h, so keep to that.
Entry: 220km/h
